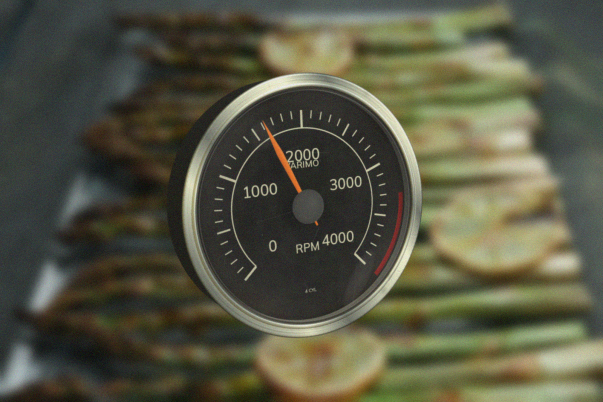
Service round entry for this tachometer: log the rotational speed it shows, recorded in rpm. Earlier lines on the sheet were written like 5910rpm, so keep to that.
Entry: 1600rpm
